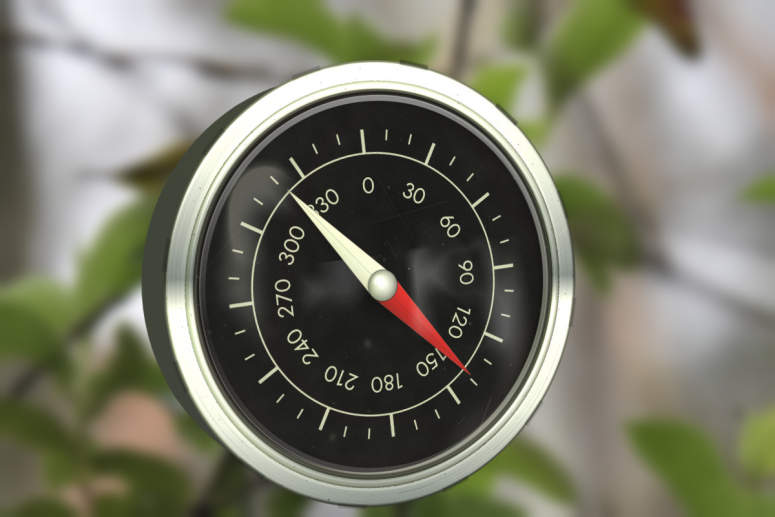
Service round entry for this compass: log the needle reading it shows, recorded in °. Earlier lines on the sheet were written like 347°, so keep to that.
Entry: 140°
